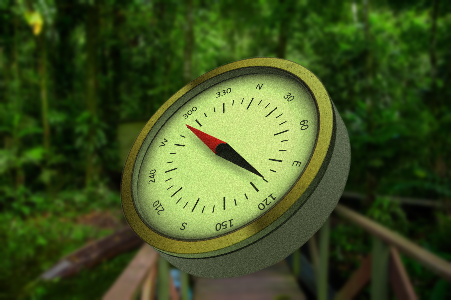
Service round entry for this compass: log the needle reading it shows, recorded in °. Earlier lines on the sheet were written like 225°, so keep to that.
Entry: 290°
